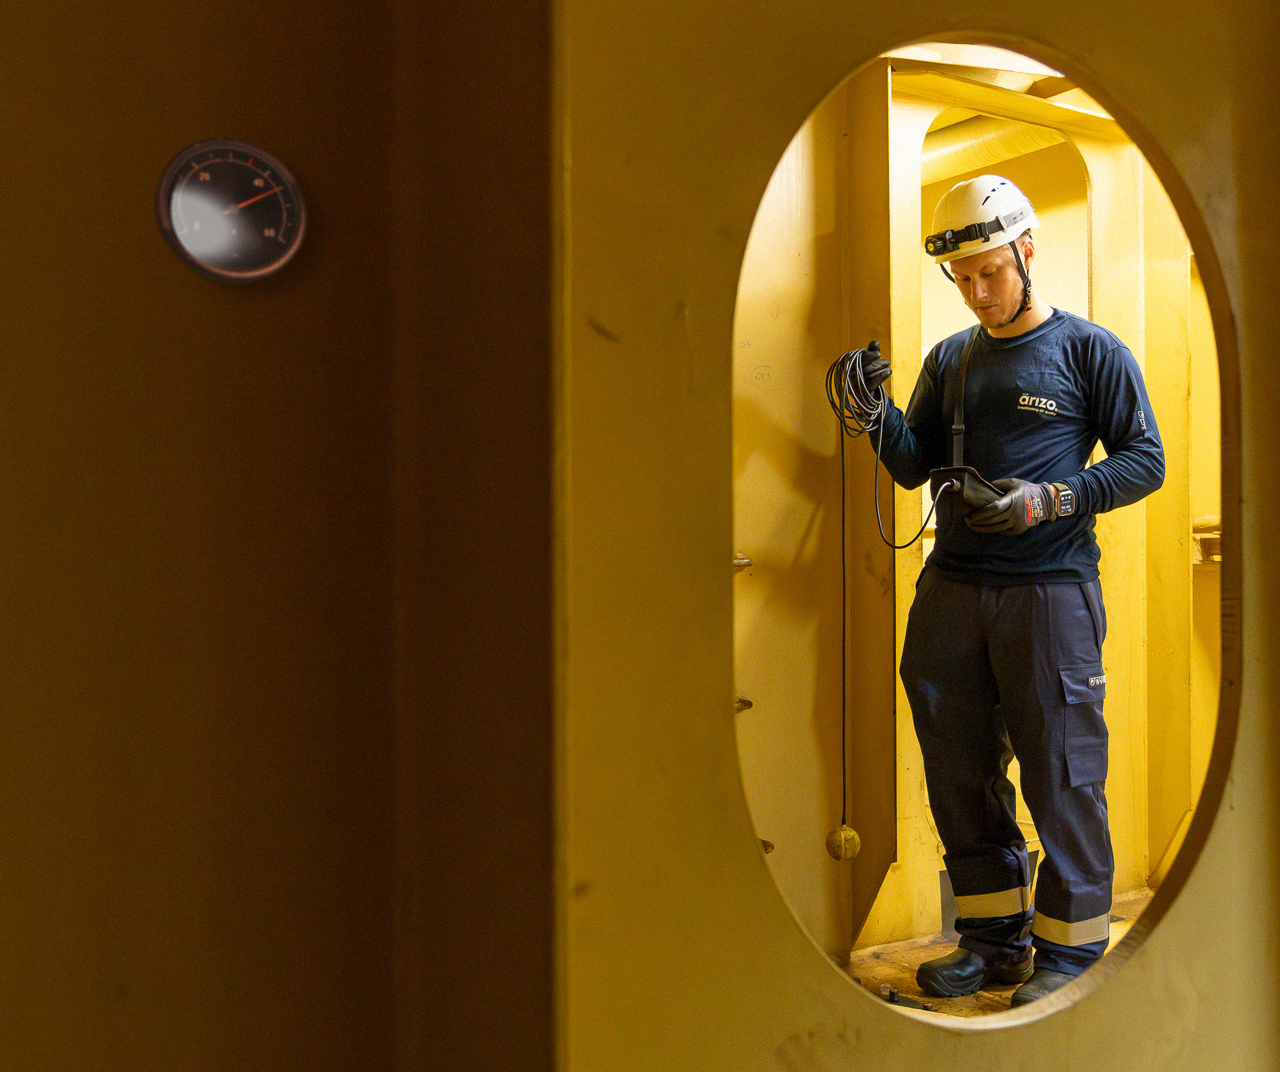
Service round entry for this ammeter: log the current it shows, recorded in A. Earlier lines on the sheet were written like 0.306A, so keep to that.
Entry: 45A
